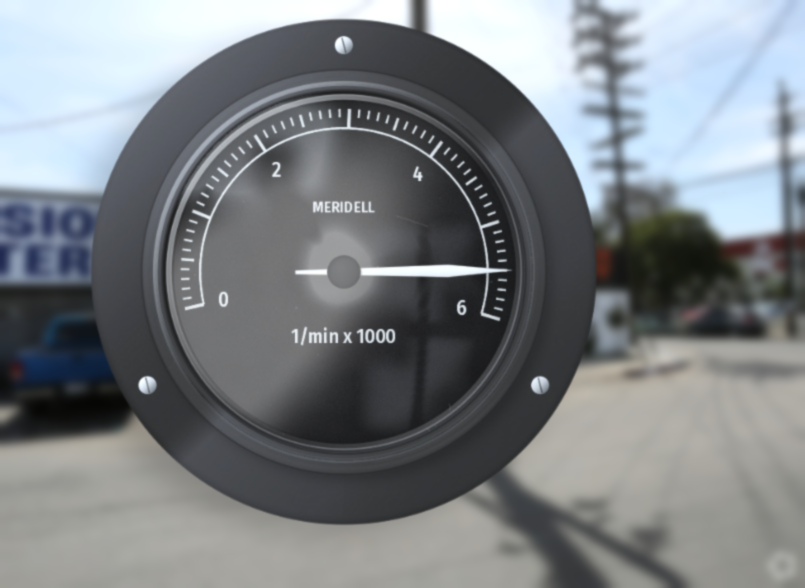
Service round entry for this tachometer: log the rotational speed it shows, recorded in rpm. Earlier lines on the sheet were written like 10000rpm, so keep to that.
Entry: 5500rpm
